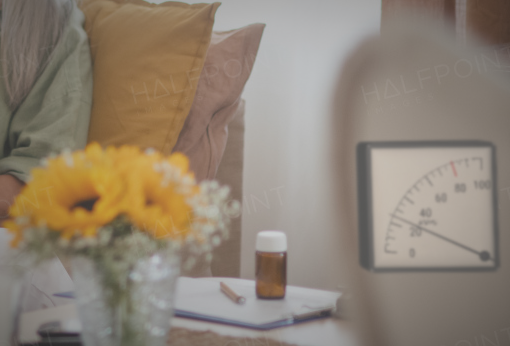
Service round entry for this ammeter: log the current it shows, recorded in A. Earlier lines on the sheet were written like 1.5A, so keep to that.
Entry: 25A
